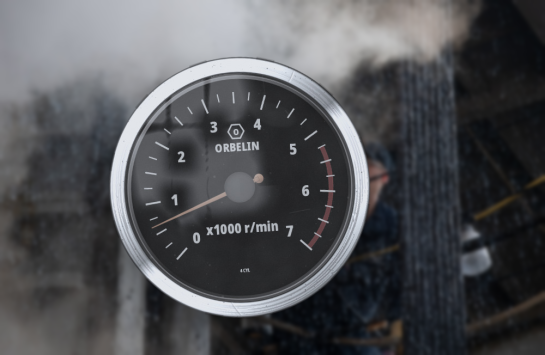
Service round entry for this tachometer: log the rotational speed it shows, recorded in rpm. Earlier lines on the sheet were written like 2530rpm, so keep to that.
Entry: 625rpm
